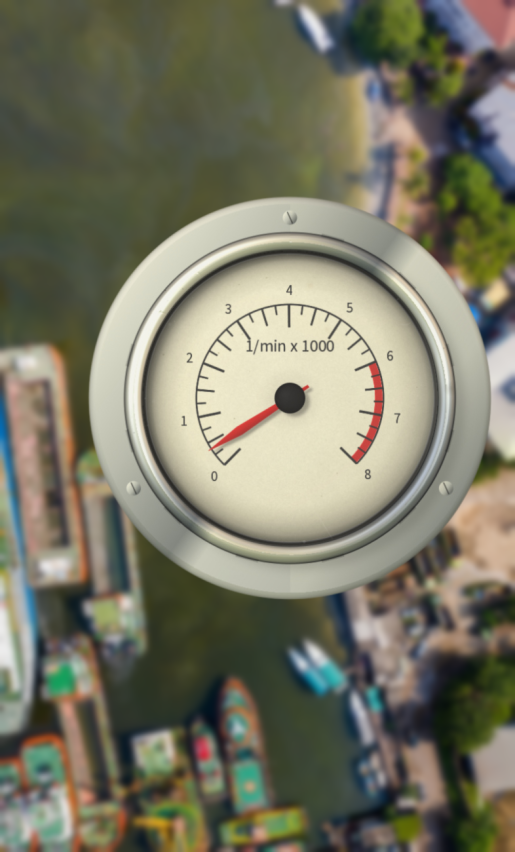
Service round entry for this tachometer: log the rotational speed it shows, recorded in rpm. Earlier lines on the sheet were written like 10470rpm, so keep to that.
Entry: 375rpm
